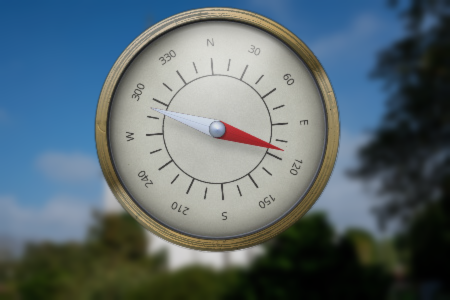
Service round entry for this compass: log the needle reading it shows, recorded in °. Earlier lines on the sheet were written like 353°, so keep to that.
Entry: 112.5°
